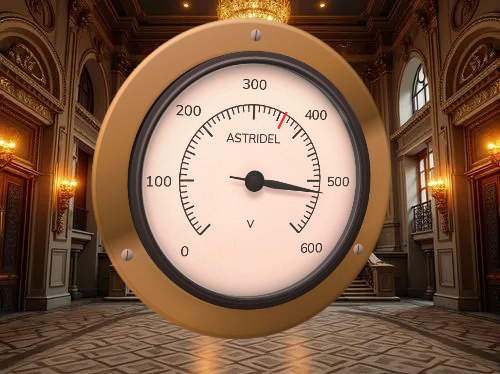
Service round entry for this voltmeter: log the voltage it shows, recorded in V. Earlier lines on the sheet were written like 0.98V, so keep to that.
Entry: 520V
